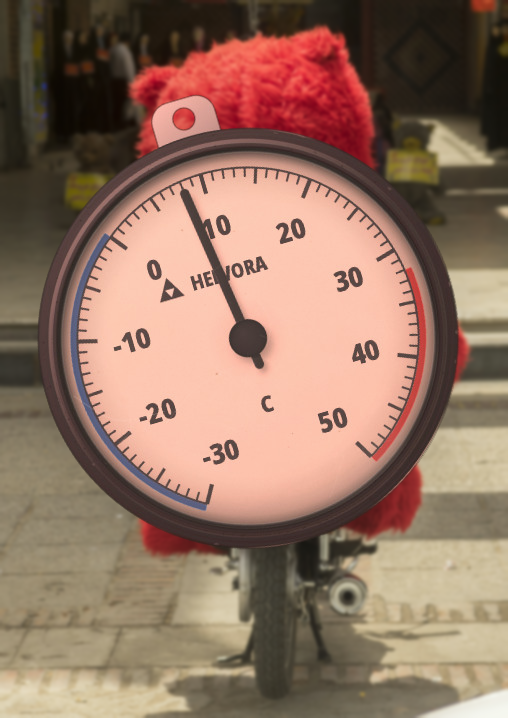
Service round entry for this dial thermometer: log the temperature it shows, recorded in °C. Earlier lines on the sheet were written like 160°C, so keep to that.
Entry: 8°C
